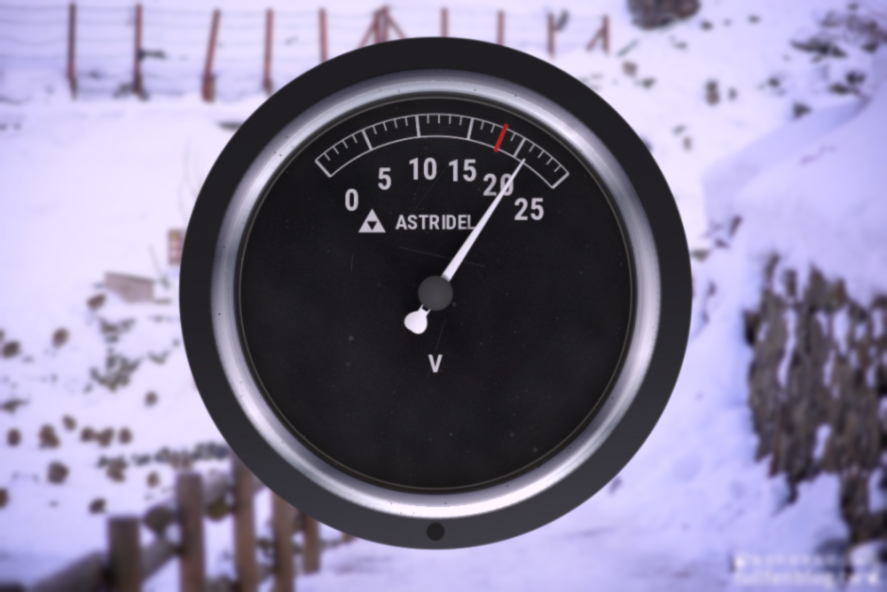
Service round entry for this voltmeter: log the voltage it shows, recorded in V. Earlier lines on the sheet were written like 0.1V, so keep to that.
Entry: 21V
